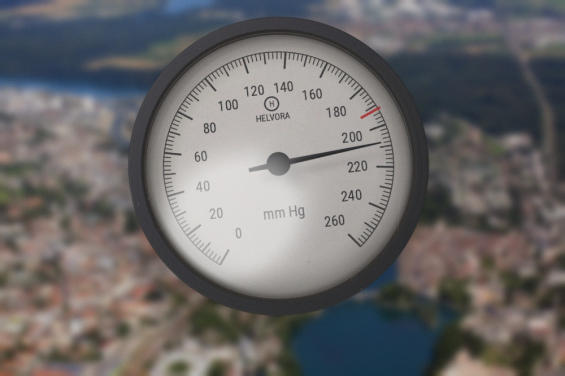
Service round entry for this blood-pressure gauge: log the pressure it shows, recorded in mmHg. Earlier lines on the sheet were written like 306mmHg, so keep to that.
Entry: 208mmHg
